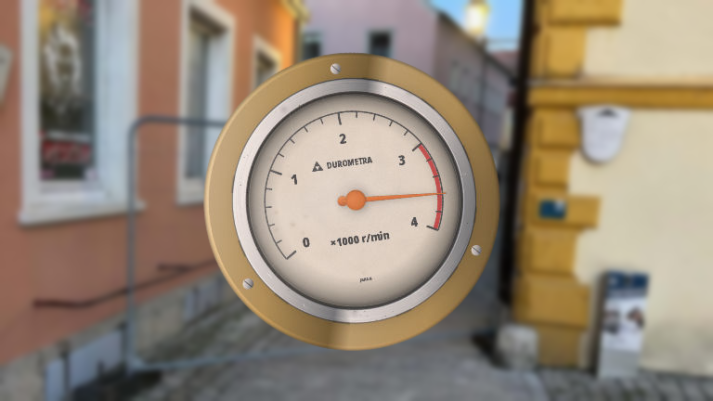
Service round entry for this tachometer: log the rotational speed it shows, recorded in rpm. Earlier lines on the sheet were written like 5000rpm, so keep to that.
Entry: 3600rpm
